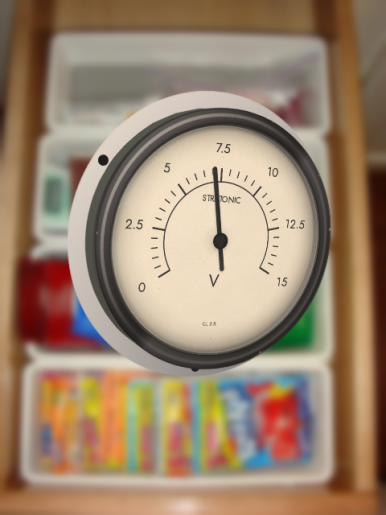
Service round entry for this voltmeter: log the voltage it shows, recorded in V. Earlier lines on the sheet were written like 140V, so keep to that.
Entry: 7V
